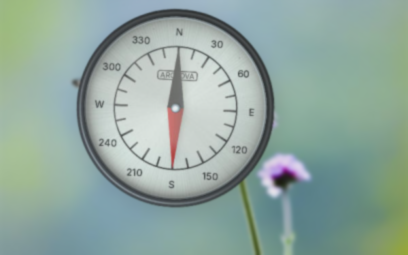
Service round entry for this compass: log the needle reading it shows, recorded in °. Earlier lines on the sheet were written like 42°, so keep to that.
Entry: 180°
